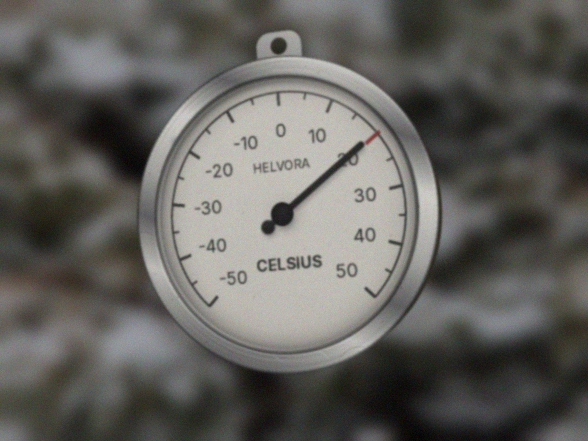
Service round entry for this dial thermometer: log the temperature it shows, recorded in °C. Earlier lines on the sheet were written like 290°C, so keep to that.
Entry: 20°C
